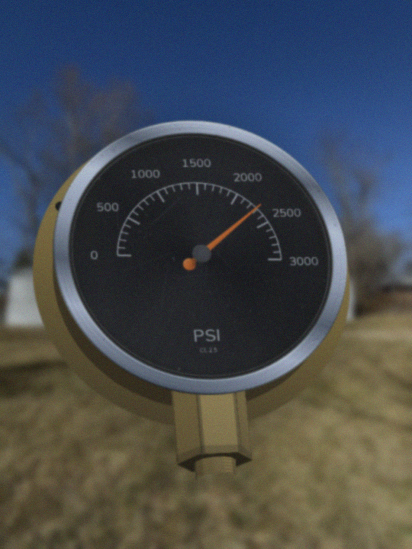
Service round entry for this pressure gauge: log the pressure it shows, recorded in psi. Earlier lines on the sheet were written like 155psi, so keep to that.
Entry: 2300psi
